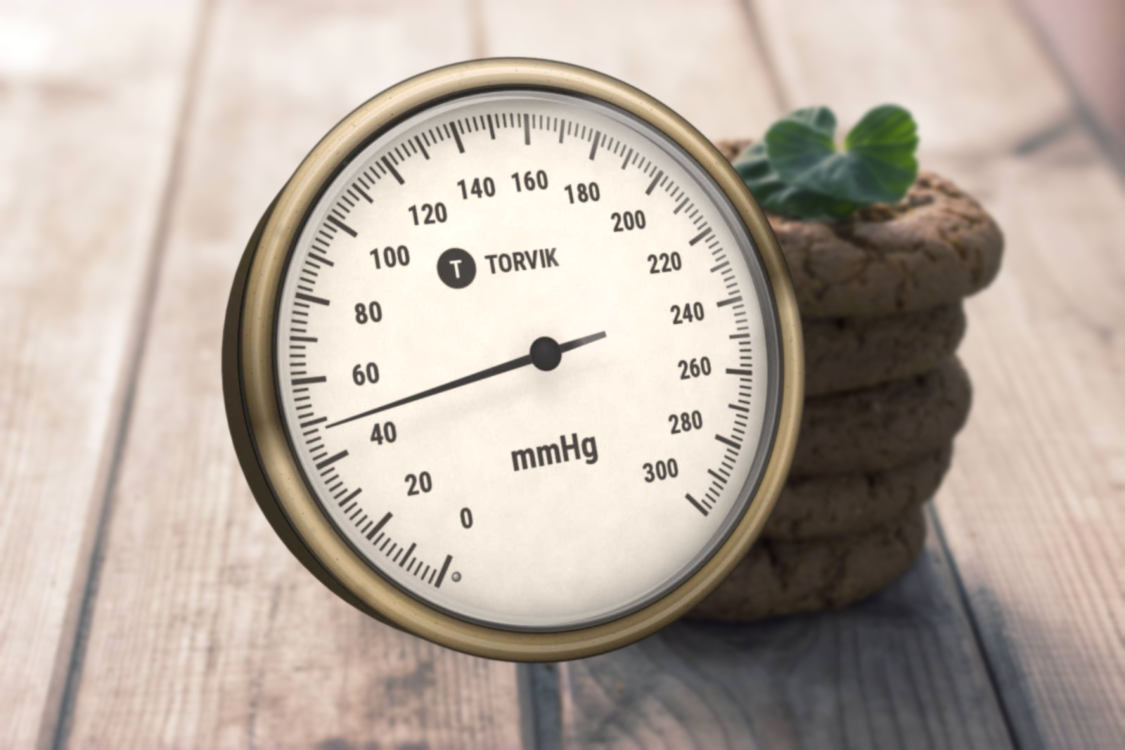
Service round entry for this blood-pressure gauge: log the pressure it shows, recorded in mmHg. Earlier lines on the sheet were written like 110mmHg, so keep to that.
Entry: 48mmHg
